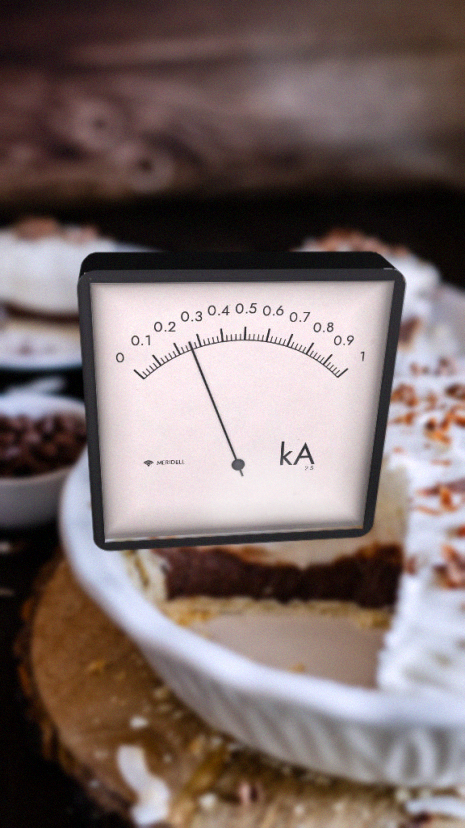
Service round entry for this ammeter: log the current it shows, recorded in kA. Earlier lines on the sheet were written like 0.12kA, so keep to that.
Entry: 0.26kA
